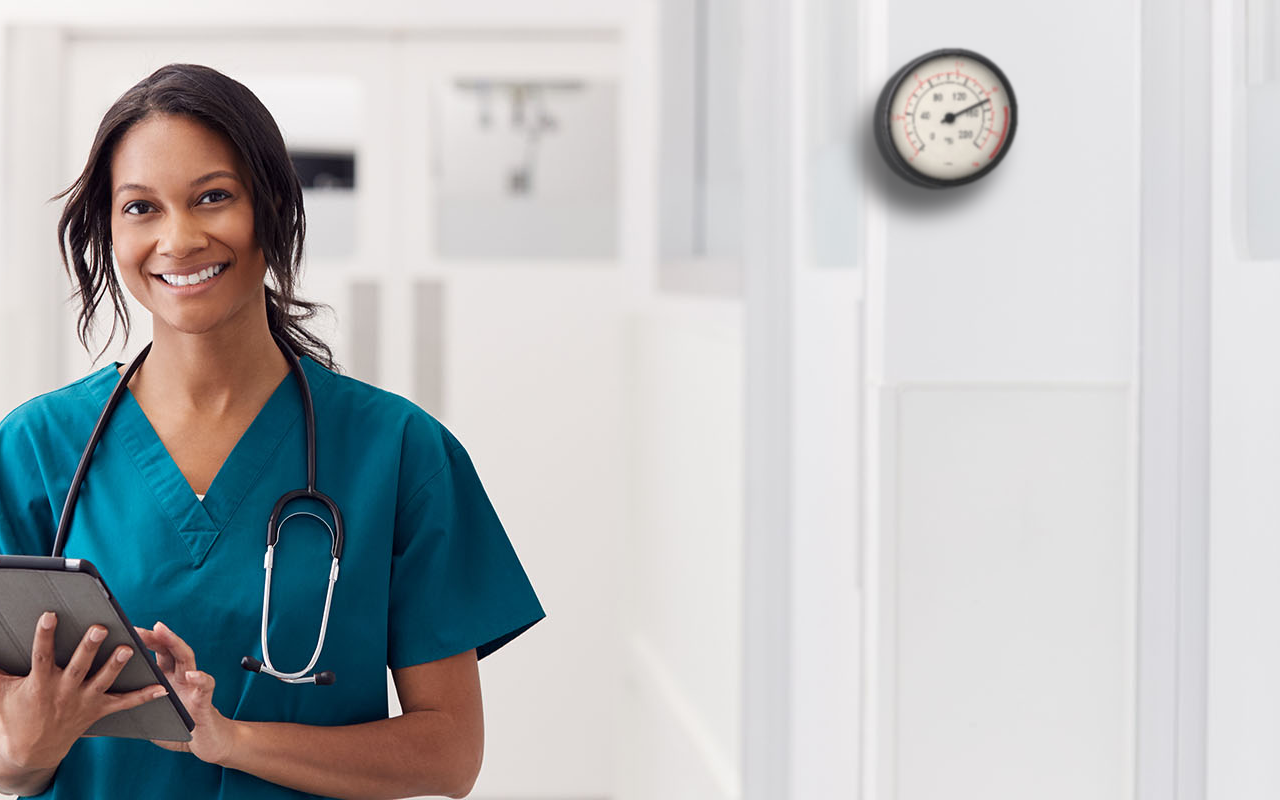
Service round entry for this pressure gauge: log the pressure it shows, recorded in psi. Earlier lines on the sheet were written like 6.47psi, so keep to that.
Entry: 150psi
